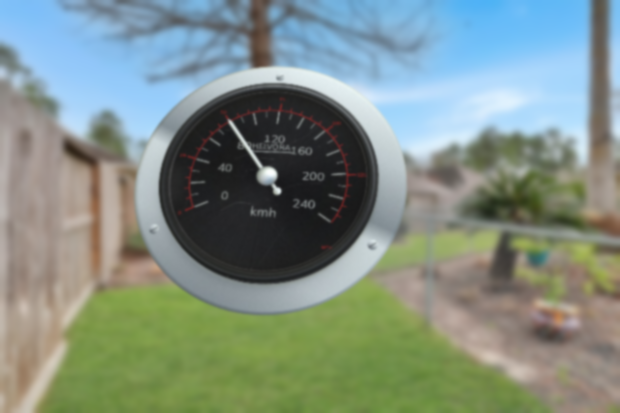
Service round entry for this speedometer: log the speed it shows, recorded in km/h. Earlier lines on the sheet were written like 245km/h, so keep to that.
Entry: 80km/h
